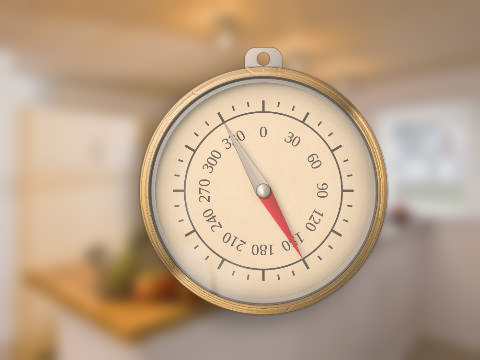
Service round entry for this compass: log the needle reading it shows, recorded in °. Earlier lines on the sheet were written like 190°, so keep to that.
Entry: 150°
